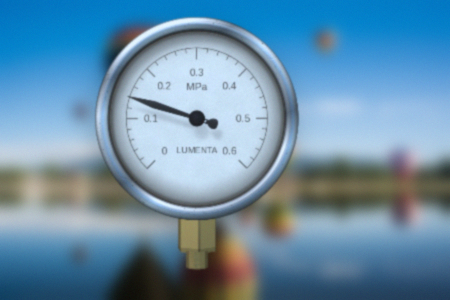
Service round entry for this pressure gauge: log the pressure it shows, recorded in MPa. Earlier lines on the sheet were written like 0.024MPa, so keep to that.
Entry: 0.14MPa
